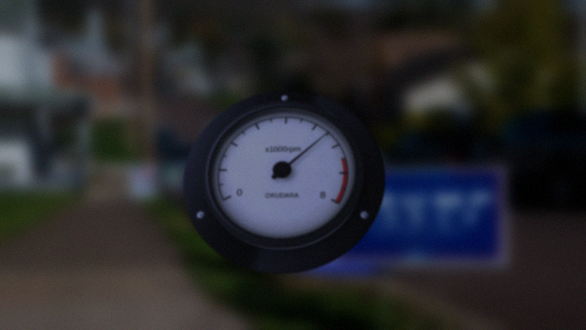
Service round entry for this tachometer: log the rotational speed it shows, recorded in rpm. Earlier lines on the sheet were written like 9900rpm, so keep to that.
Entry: 5500rpm
